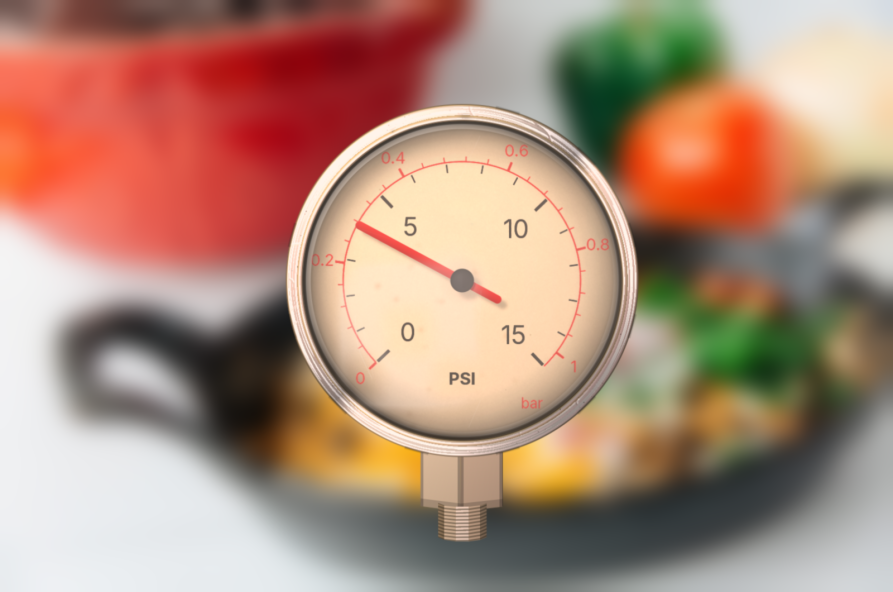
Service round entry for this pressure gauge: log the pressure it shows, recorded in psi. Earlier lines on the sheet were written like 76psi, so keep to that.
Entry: 4psi
